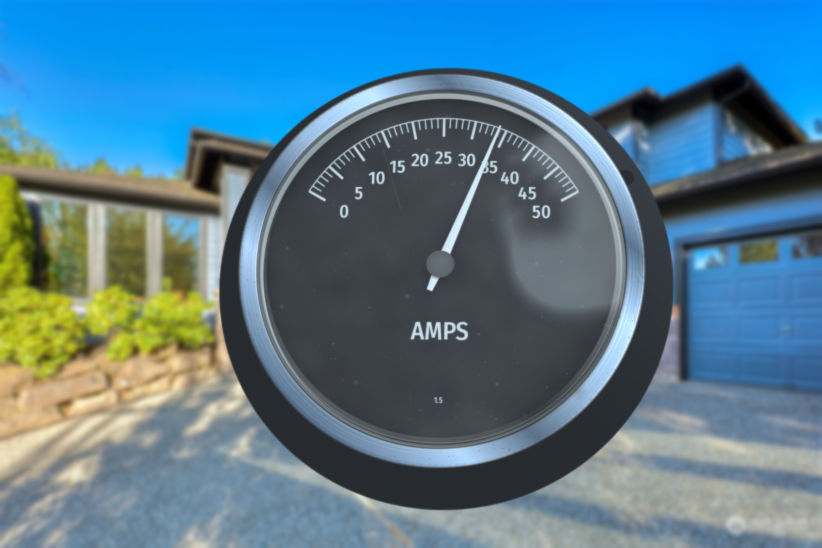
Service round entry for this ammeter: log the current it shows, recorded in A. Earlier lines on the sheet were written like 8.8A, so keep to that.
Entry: 34A
